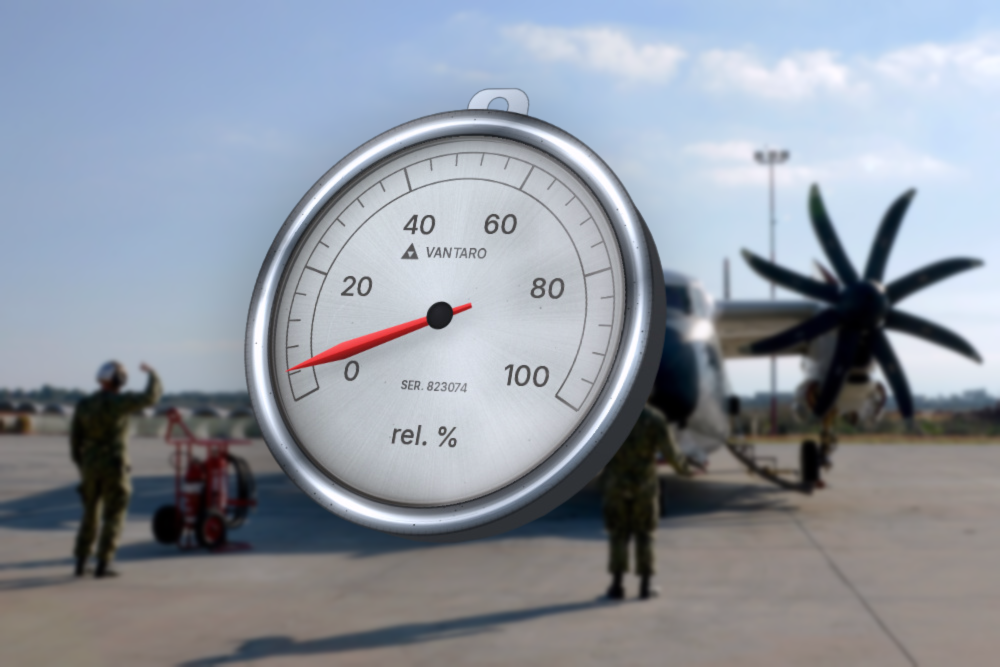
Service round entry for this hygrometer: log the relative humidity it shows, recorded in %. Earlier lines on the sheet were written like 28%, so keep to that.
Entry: 4%
